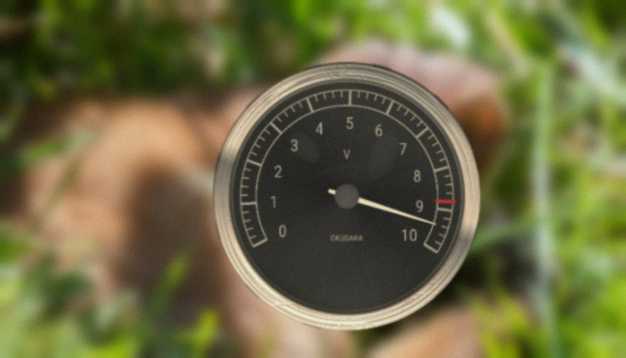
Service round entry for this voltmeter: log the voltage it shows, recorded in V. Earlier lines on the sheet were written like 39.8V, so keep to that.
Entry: 9.4V
